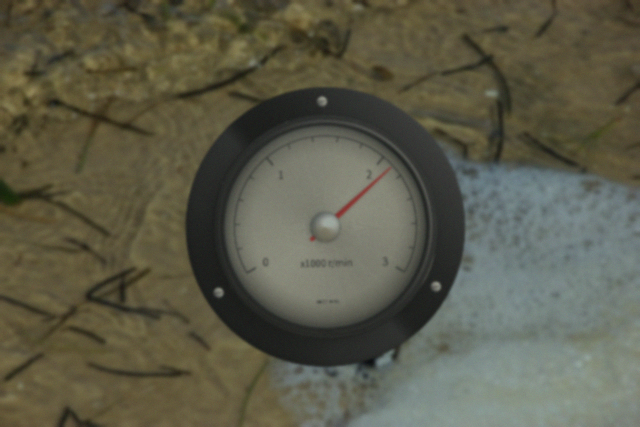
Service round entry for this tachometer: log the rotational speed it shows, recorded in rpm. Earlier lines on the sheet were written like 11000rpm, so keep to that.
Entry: 2100rpm
